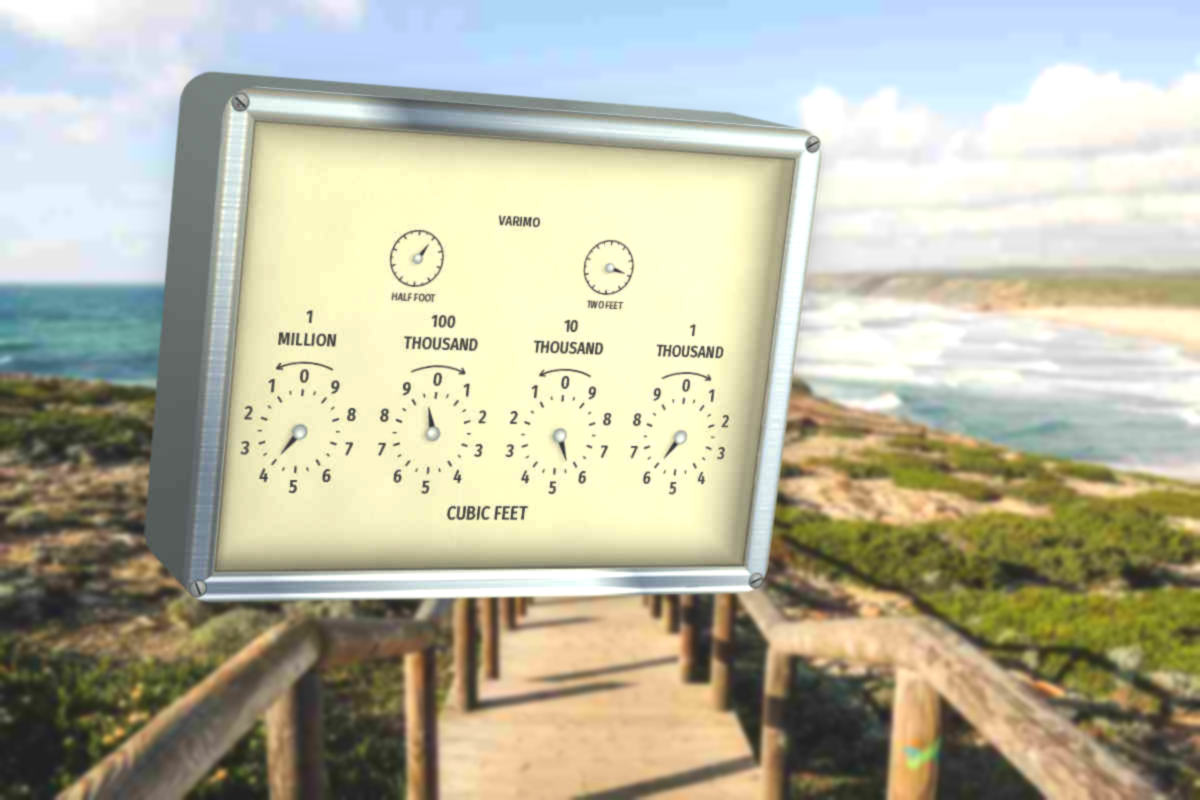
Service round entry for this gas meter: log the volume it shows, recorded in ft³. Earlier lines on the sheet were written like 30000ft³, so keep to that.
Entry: 395600ft³
